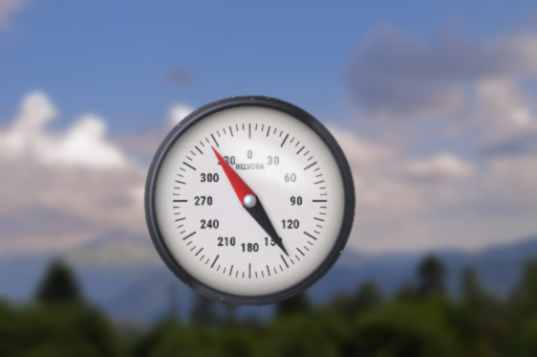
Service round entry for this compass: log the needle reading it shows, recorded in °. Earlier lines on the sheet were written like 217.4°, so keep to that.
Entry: 325°
